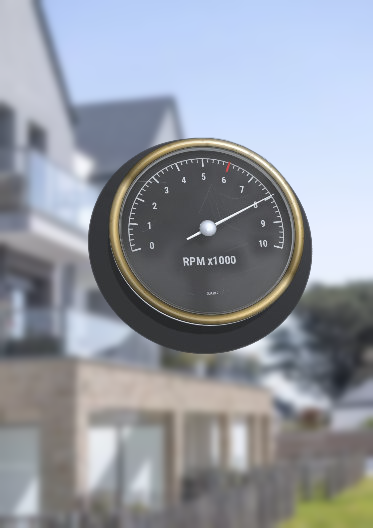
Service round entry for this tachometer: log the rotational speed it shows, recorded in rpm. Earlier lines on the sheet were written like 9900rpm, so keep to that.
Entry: 8000rpm
